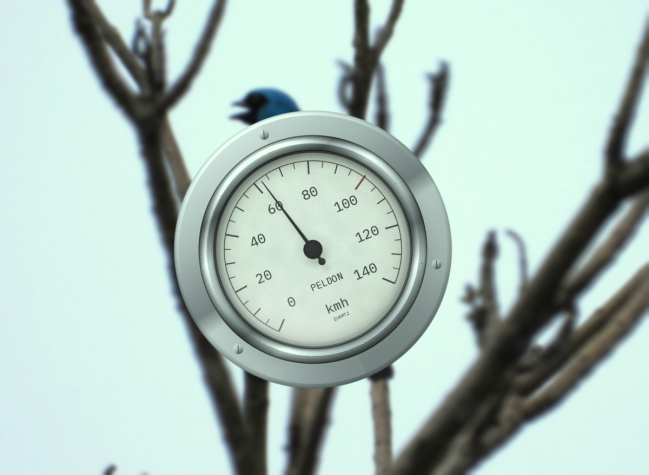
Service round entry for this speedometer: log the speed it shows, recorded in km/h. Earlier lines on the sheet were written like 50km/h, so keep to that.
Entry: 62.5km/h
